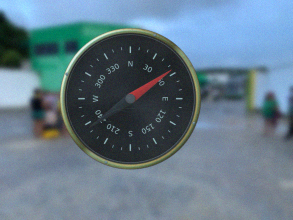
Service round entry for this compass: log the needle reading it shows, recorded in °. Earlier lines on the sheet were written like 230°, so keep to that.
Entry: 55°
